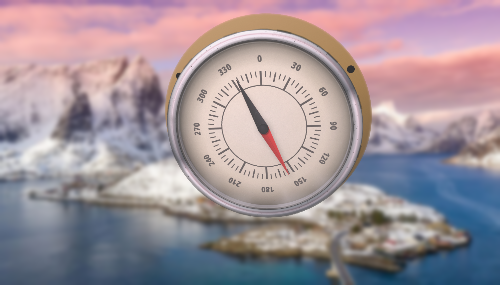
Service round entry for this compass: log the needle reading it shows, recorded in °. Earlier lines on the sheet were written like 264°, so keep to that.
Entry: 155°
